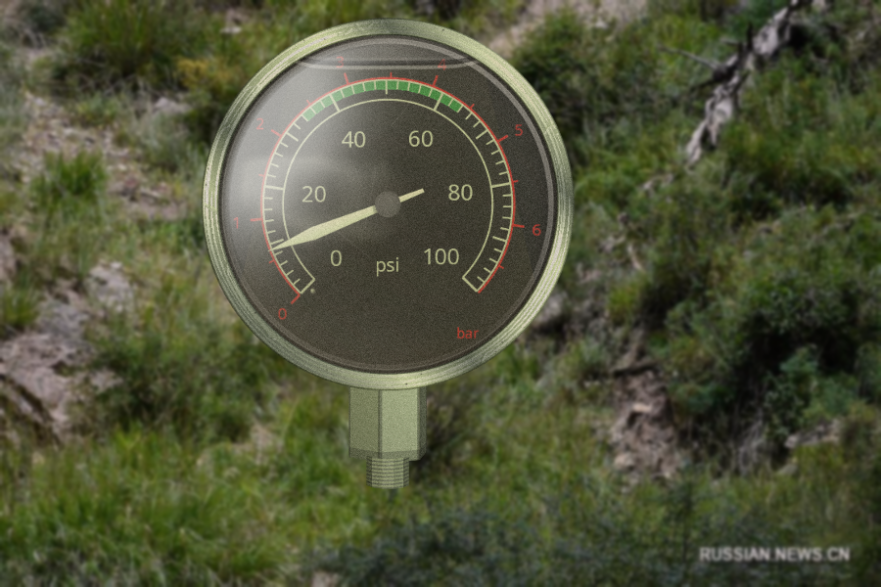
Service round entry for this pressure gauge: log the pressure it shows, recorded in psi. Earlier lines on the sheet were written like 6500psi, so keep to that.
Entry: 9psi
